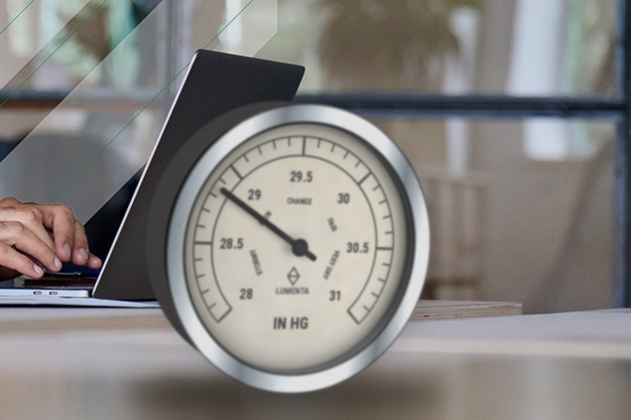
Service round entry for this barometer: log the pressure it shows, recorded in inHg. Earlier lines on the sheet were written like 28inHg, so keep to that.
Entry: 28.85inHg
